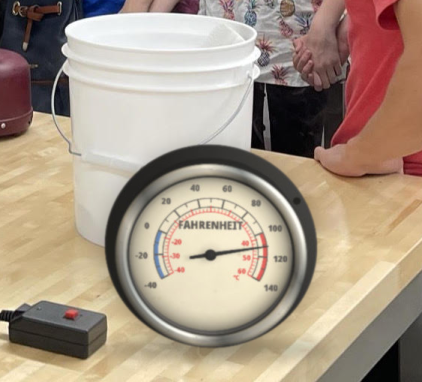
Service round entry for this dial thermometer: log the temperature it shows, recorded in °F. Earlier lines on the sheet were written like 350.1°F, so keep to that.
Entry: 110°F
